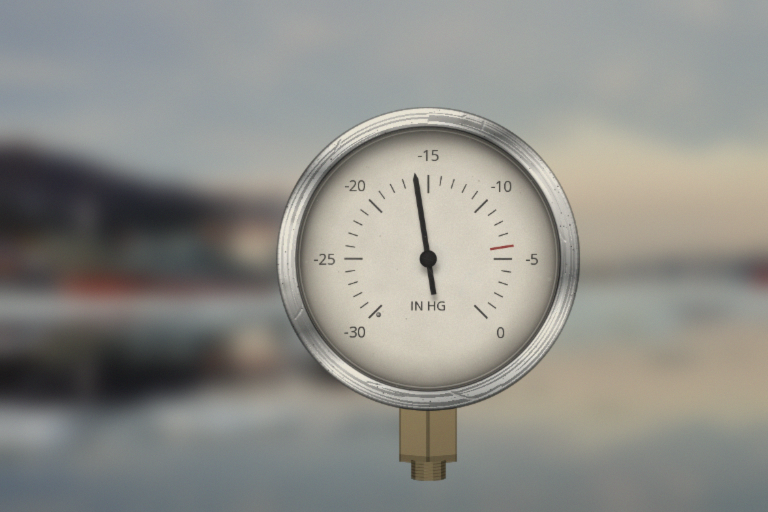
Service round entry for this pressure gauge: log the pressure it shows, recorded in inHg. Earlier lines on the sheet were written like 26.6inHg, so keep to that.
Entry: -16inHg
